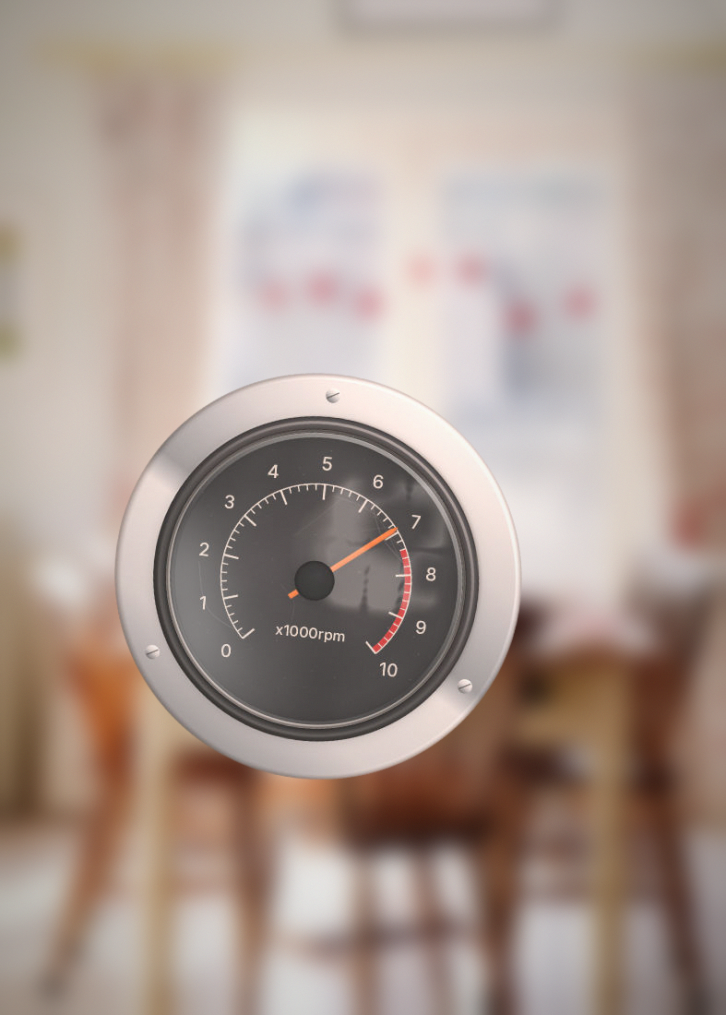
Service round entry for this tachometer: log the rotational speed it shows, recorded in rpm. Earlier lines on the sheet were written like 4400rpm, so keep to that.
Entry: 6900rpm
